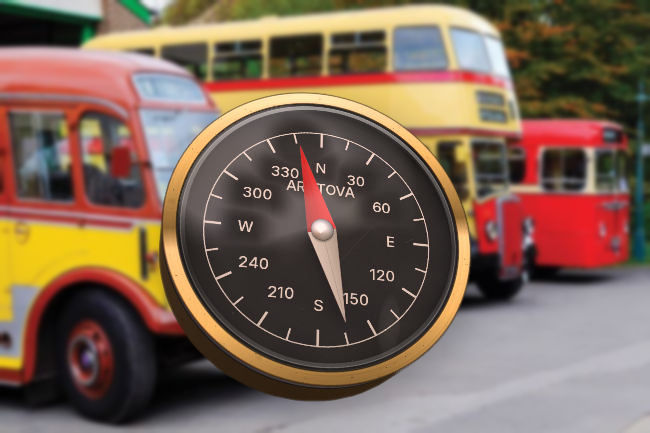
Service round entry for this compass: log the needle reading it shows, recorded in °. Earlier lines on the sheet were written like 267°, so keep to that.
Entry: 345°
